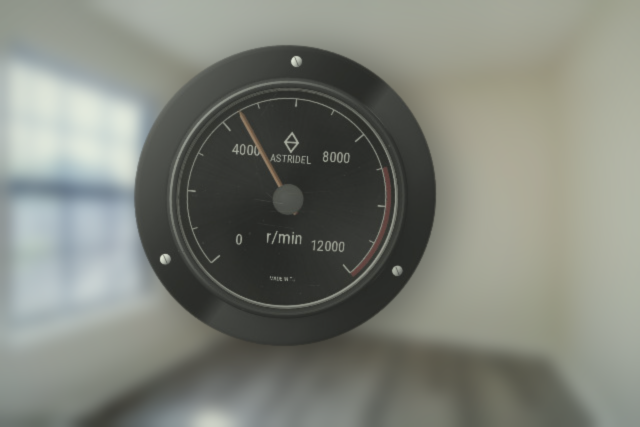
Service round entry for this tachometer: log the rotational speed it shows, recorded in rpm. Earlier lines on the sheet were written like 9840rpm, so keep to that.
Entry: 4500rpm
